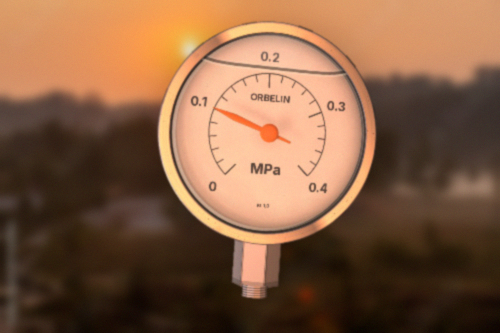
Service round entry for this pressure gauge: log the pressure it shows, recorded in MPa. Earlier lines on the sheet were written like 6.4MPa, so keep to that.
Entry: 0.1MPa
